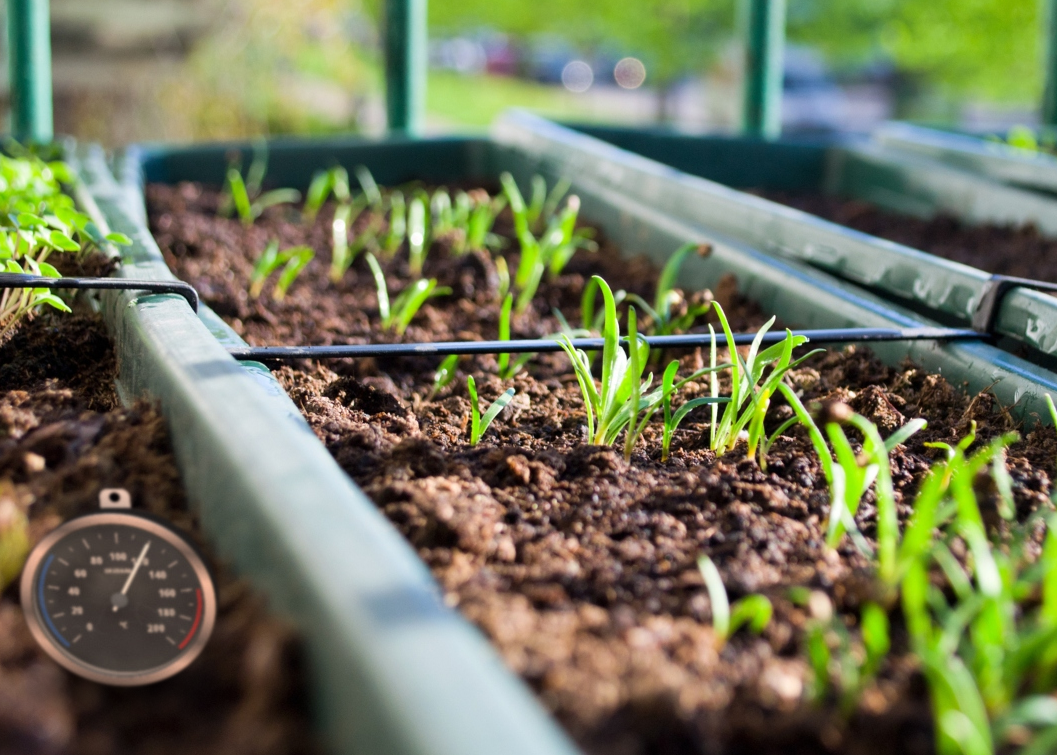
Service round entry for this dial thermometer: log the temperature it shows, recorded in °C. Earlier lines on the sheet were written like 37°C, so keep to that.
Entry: 120°C
